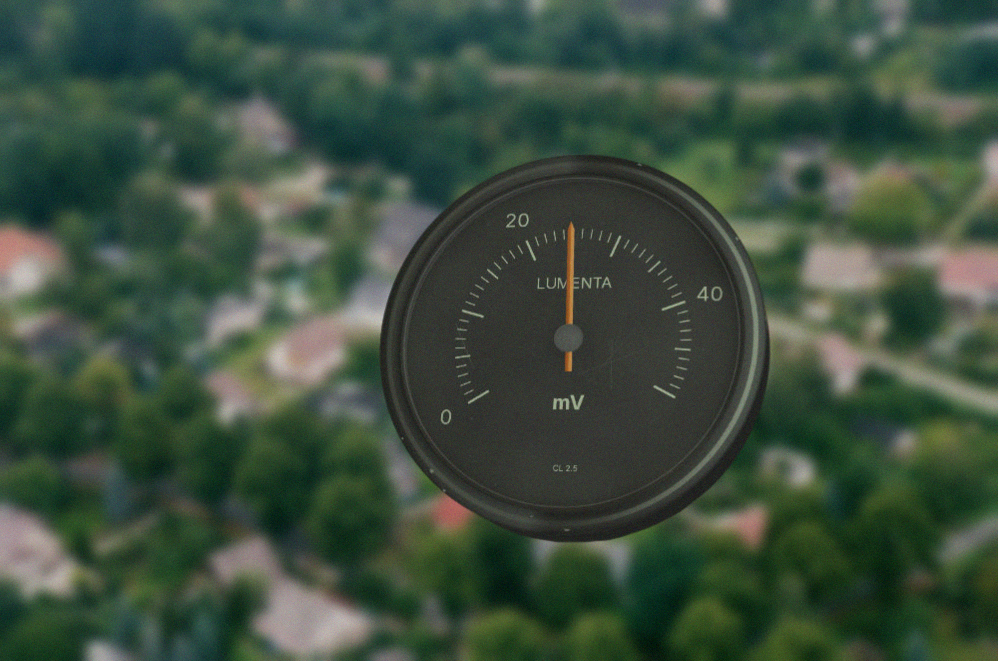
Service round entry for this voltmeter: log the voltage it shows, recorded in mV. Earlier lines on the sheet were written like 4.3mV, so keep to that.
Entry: 25mV
